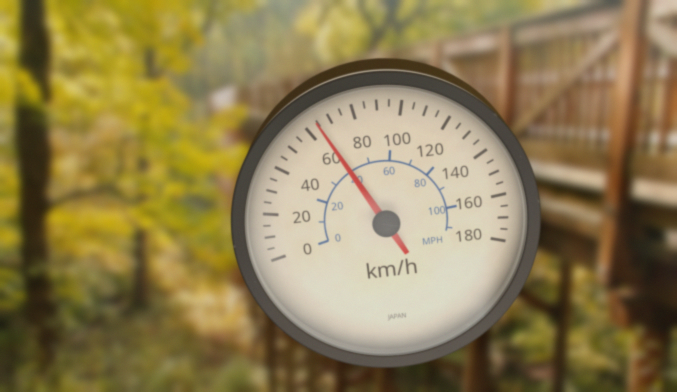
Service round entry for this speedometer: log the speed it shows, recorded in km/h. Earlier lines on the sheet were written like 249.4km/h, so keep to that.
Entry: 65km/h
